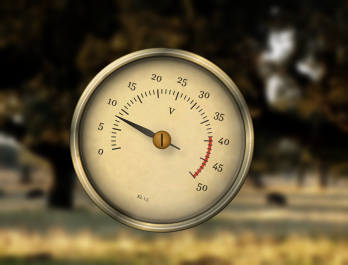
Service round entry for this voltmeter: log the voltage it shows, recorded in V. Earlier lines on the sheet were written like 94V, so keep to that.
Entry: 8V
